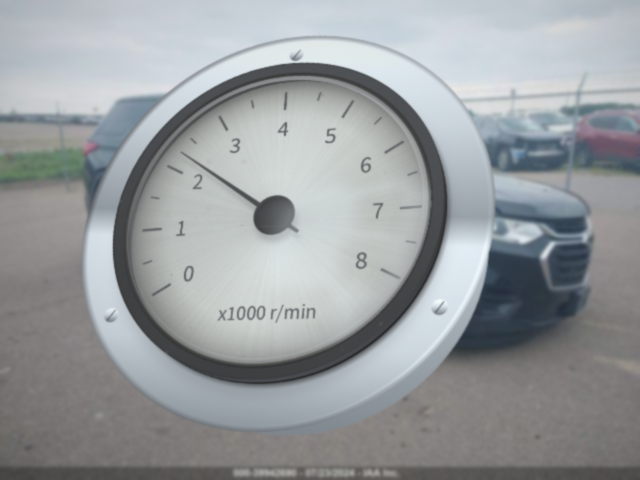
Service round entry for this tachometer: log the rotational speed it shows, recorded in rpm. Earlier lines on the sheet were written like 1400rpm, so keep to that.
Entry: 2250rpm
